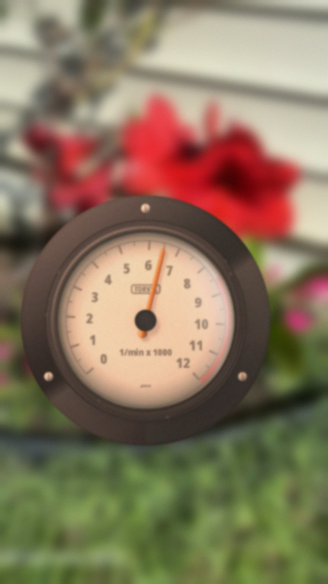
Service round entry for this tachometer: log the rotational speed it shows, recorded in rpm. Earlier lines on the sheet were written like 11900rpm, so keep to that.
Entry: 6500rpm
